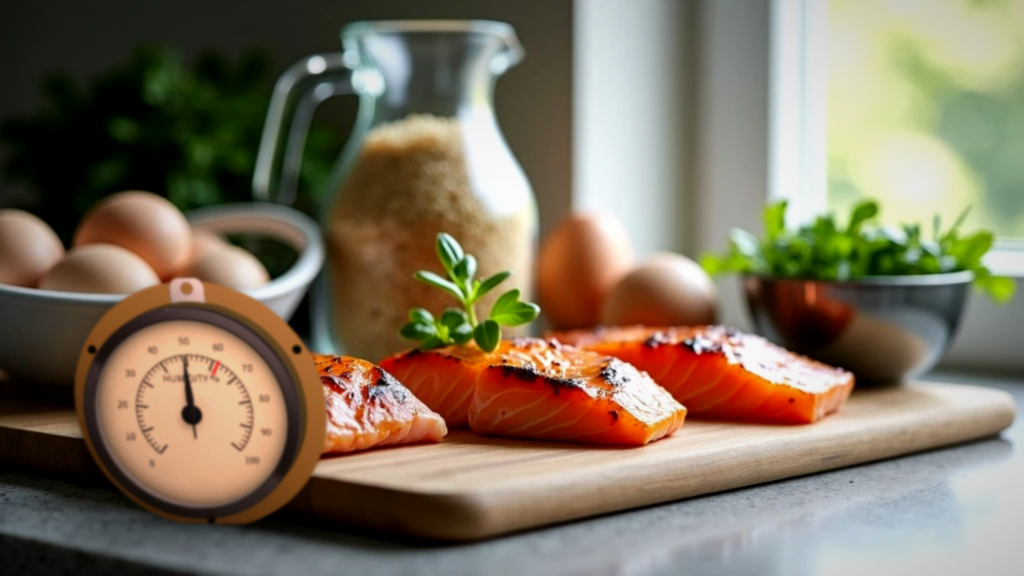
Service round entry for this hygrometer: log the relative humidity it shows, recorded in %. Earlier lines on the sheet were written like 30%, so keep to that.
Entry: 50%
